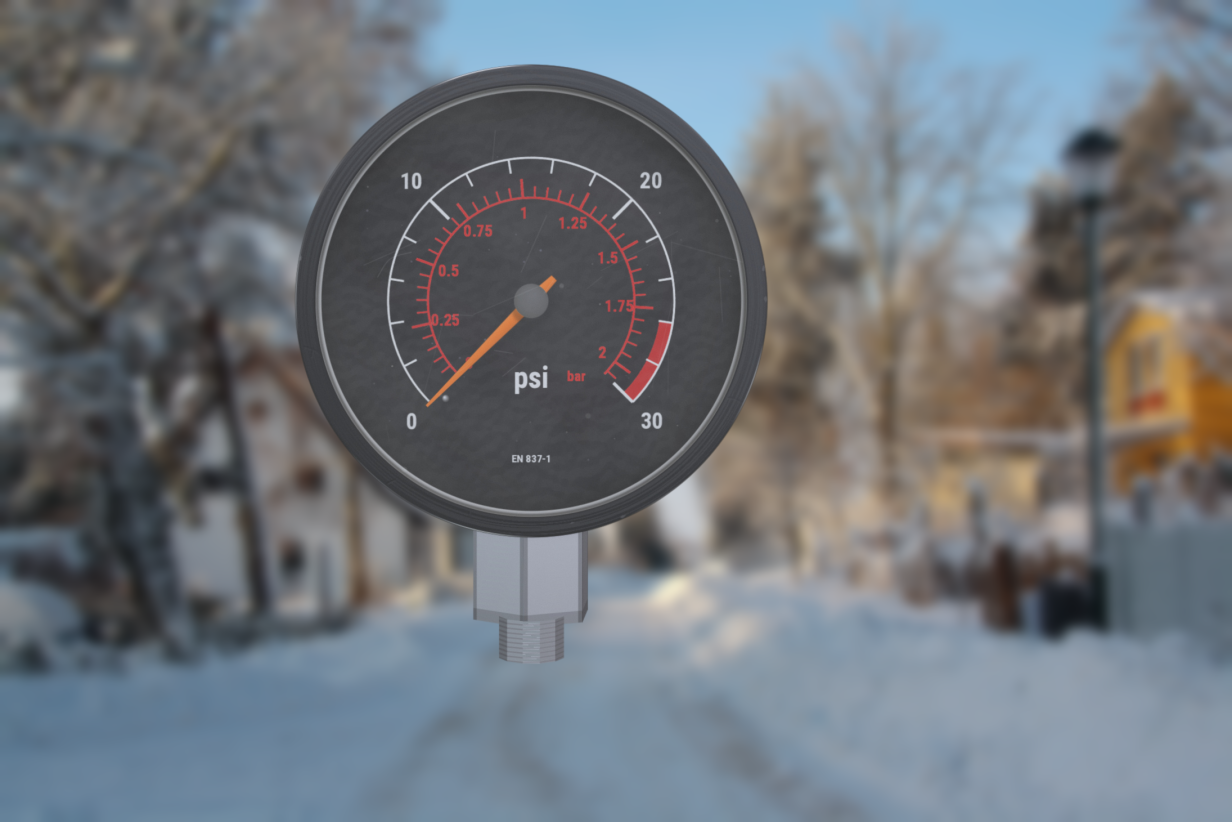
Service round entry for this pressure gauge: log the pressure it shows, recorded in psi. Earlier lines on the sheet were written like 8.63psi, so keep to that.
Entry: 0psi
